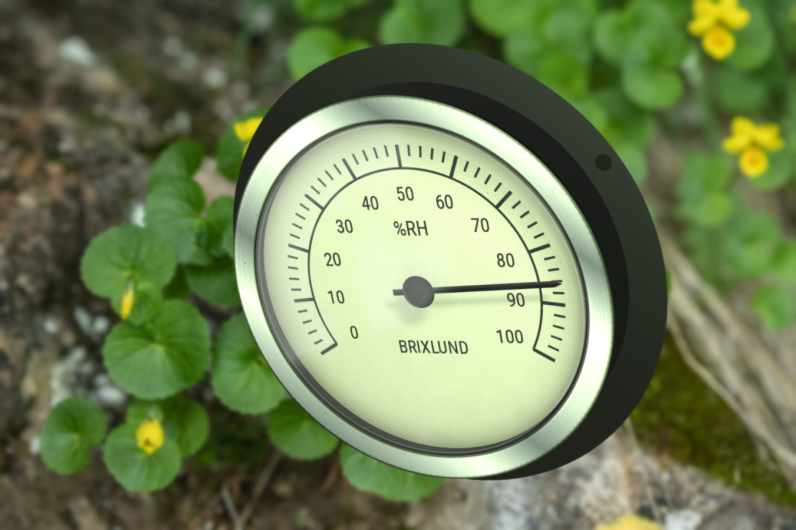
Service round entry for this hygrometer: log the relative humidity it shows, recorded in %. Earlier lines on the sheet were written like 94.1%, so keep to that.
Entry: 86%
